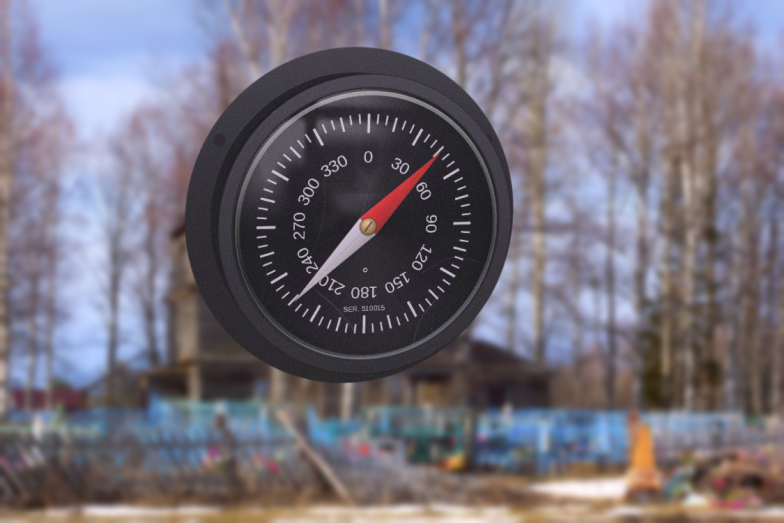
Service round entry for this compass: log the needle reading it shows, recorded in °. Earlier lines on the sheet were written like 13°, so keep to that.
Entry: 45°
